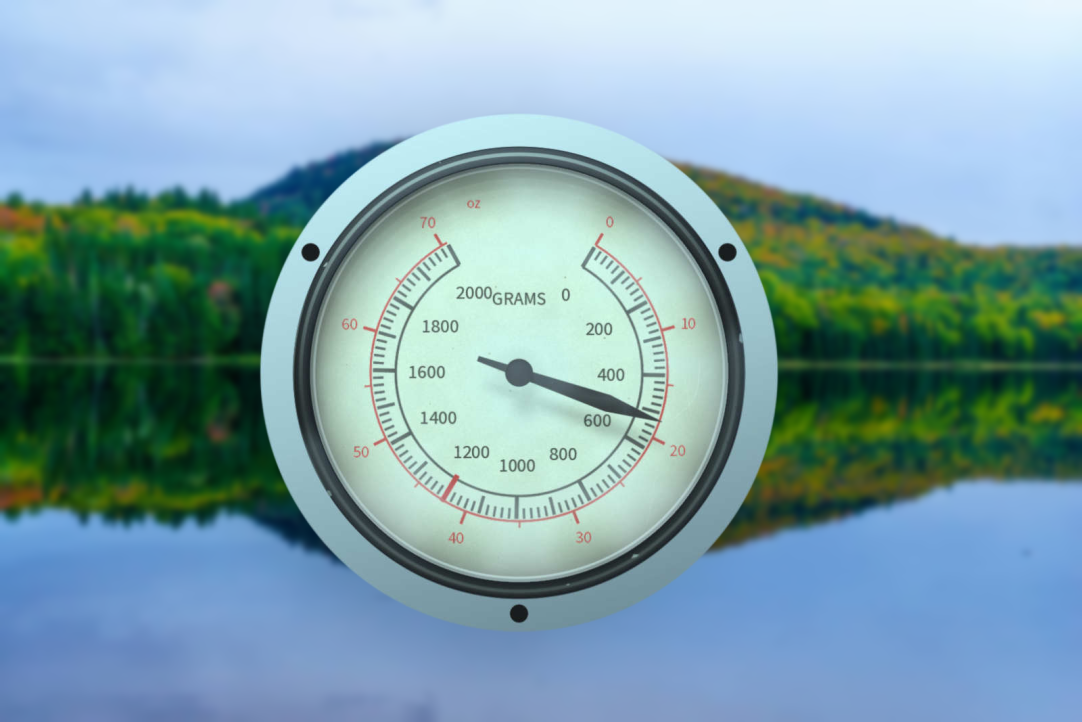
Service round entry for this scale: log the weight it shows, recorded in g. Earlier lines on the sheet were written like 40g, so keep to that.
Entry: 520g
